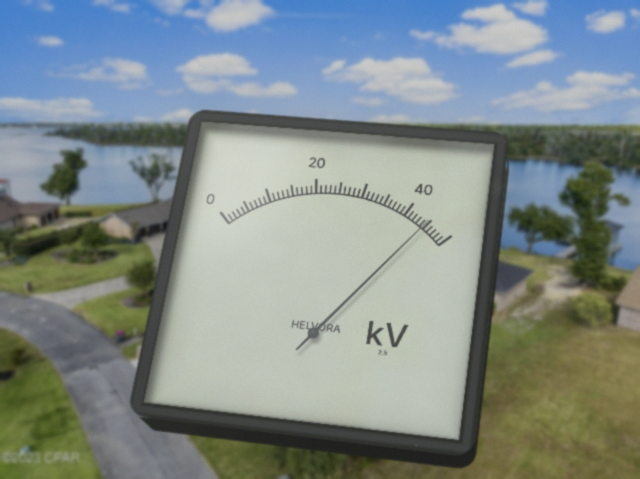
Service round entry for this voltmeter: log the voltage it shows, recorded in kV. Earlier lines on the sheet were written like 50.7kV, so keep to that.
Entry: 45kV
